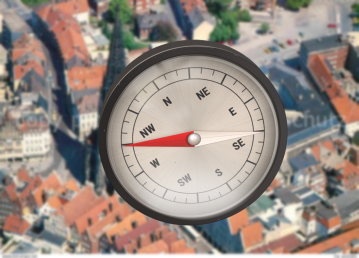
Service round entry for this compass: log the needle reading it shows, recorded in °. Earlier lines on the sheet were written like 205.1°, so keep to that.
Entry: 300°
